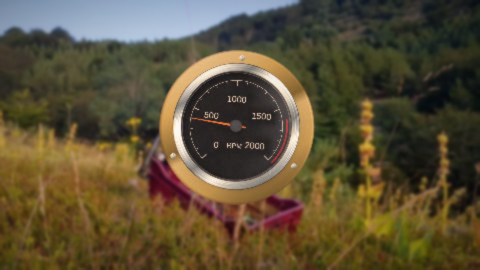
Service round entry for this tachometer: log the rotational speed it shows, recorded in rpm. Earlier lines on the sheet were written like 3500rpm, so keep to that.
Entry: 400rpm
